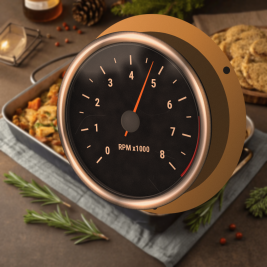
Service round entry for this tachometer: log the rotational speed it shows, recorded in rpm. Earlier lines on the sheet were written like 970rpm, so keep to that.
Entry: 4750rpm
